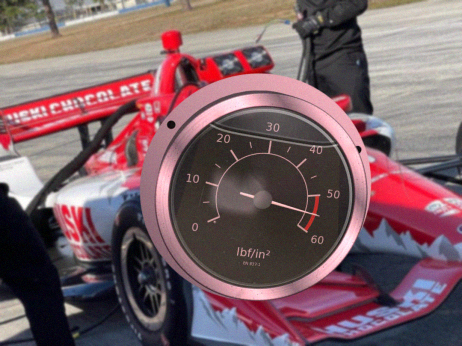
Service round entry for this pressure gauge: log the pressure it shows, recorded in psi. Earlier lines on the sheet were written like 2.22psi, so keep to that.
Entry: 55psi
